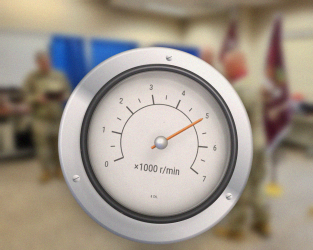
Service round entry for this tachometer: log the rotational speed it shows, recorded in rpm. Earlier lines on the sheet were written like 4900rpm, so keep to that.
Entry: 5000rpm
